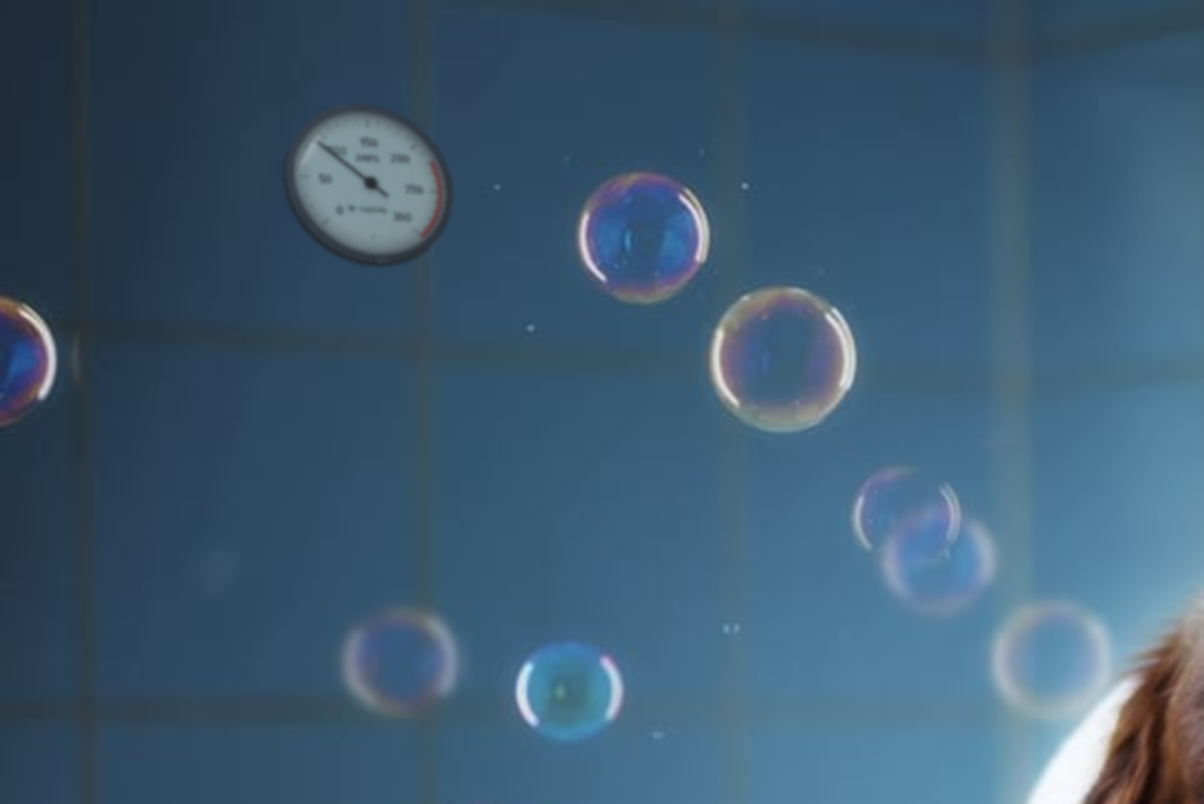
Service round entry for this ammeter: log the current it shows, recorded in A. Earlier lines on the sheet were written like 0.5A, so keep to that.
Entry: 90A
